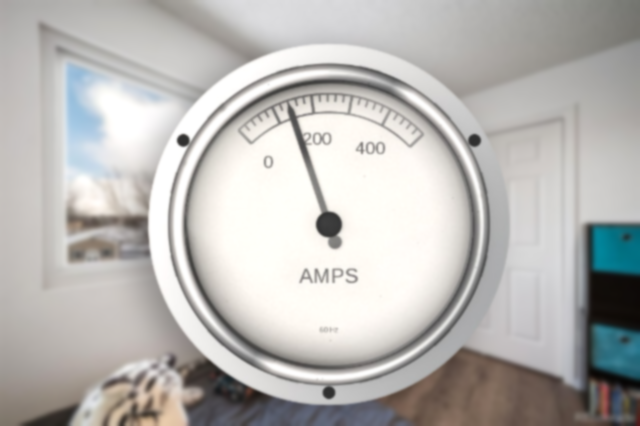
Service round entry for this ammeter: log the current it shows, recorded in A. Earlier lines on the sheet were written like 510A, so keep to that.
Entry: 140A
